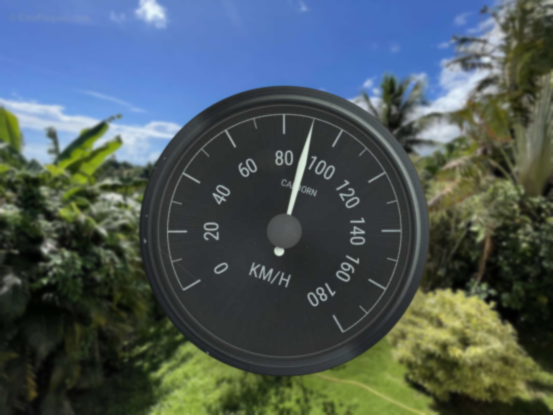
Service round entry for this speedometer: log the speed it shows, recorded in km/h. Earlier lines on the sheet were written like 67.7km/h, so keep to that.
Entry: 90km/h
